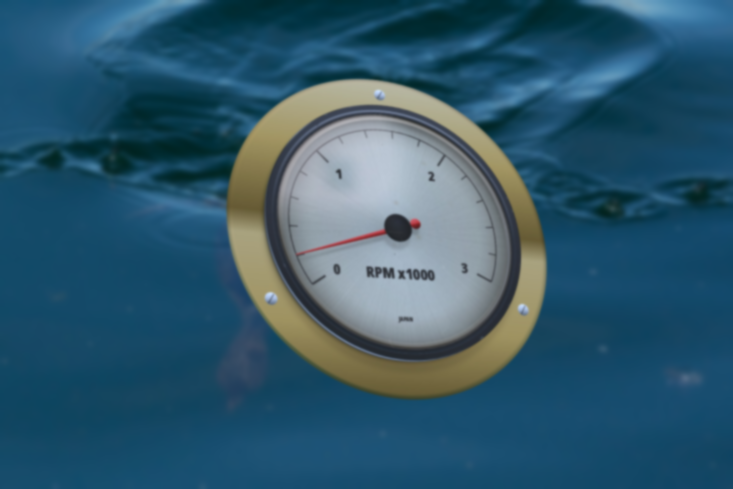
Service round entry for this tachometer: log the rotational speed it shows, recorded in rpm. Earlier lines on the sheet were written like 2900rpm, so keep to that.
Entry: 200rpm
